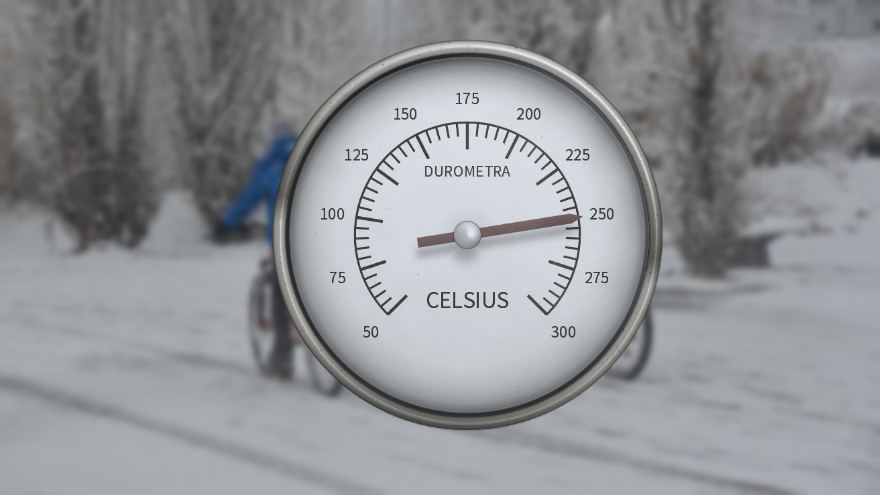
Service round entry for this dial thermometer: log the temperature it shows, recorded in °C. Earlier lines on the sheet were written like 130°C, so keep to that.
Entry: 250°C
